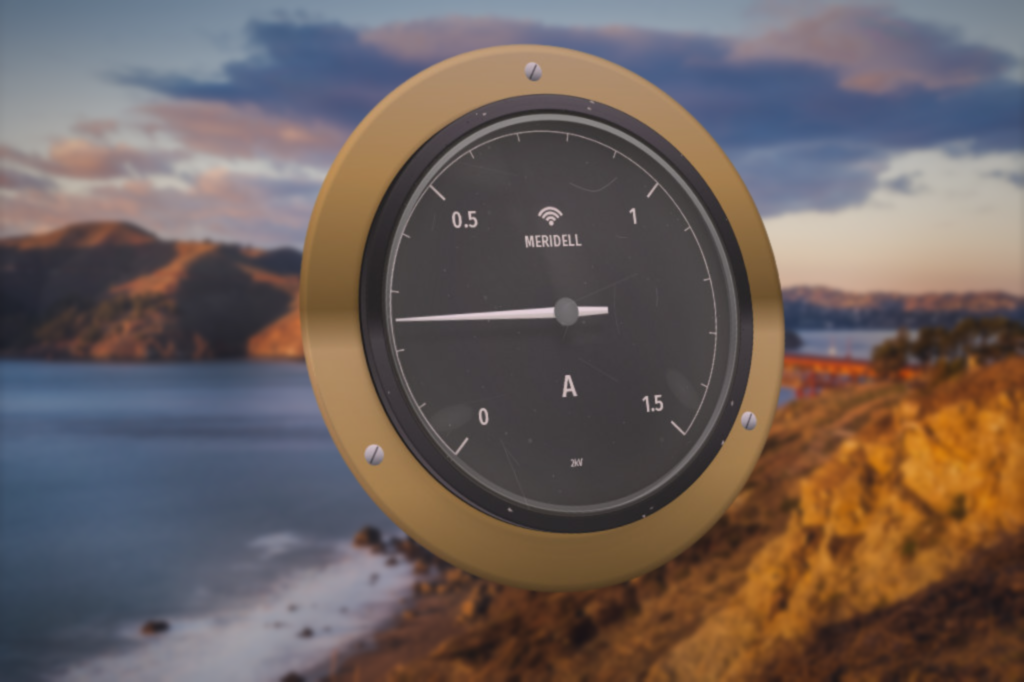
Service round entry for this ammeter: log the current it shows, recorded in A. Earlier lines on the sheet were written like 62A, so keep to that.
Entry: 0.25A
